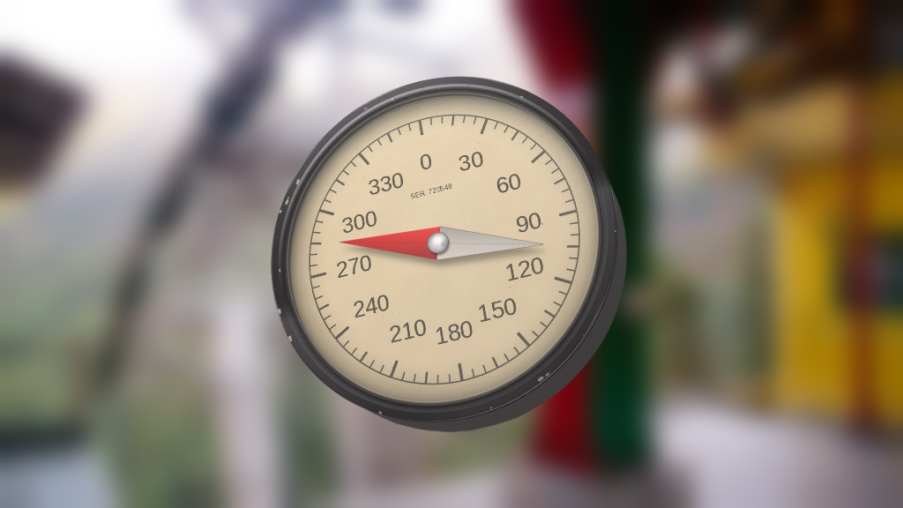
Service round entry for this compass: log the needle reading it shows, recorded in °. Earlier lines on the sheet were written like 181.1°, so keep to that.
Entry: 285°
